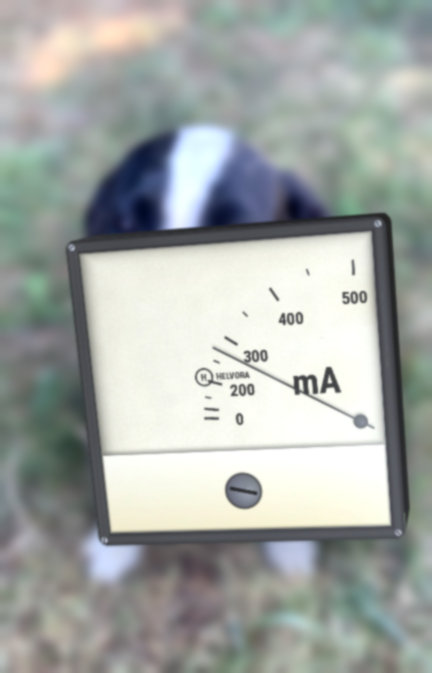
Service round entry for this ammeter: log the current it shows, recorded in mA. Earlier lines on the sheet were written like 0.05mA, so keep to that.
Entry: 275mA
